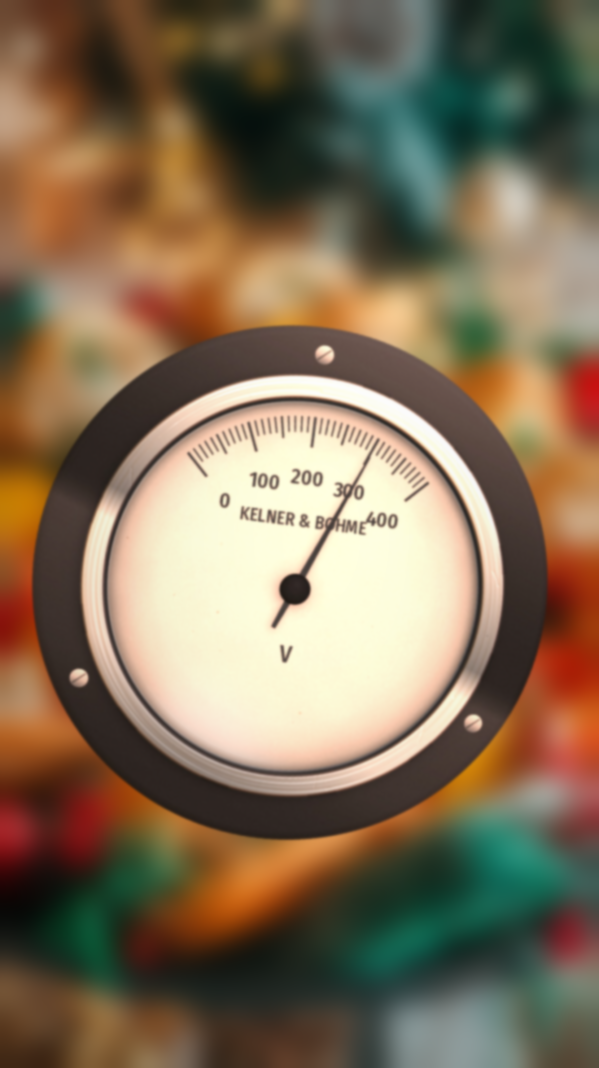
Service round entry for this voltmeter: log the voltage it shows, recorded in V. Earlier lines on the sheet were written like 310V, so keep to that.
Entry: 300V
